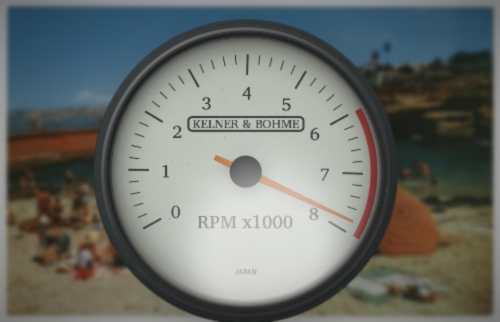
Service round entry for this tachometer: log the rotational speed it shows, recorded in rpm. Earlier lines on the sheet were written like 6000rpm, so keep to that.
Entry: 7800rpm
